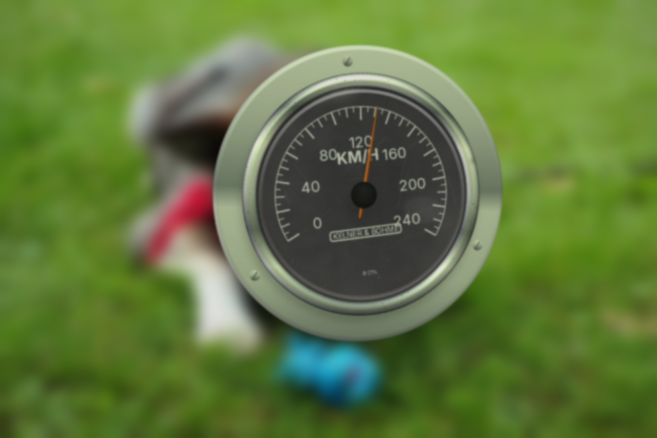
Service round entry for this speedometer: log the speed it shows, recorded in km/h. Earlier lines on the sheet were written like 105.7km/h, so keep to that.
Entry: 130km/h
